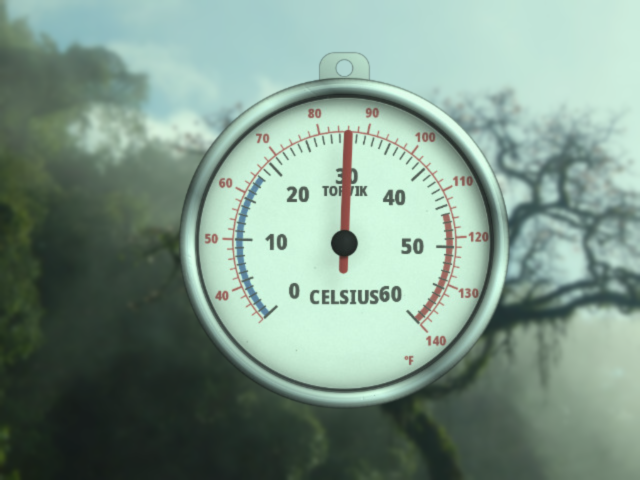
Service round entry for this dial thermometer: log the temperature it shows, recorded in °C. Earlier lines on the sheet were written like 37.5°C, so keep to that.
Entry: 30°C
